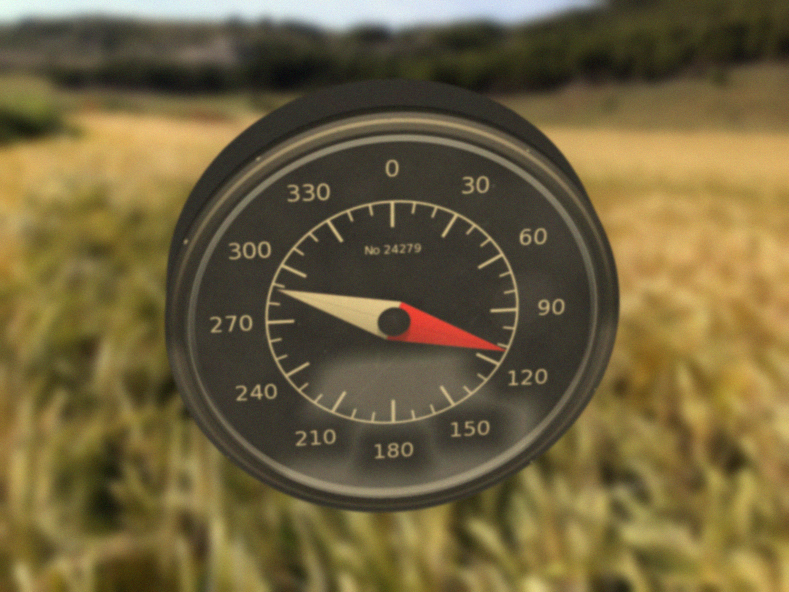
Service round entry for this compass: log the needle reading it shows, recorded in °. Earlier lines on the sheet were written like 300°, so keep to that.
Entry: 110°
